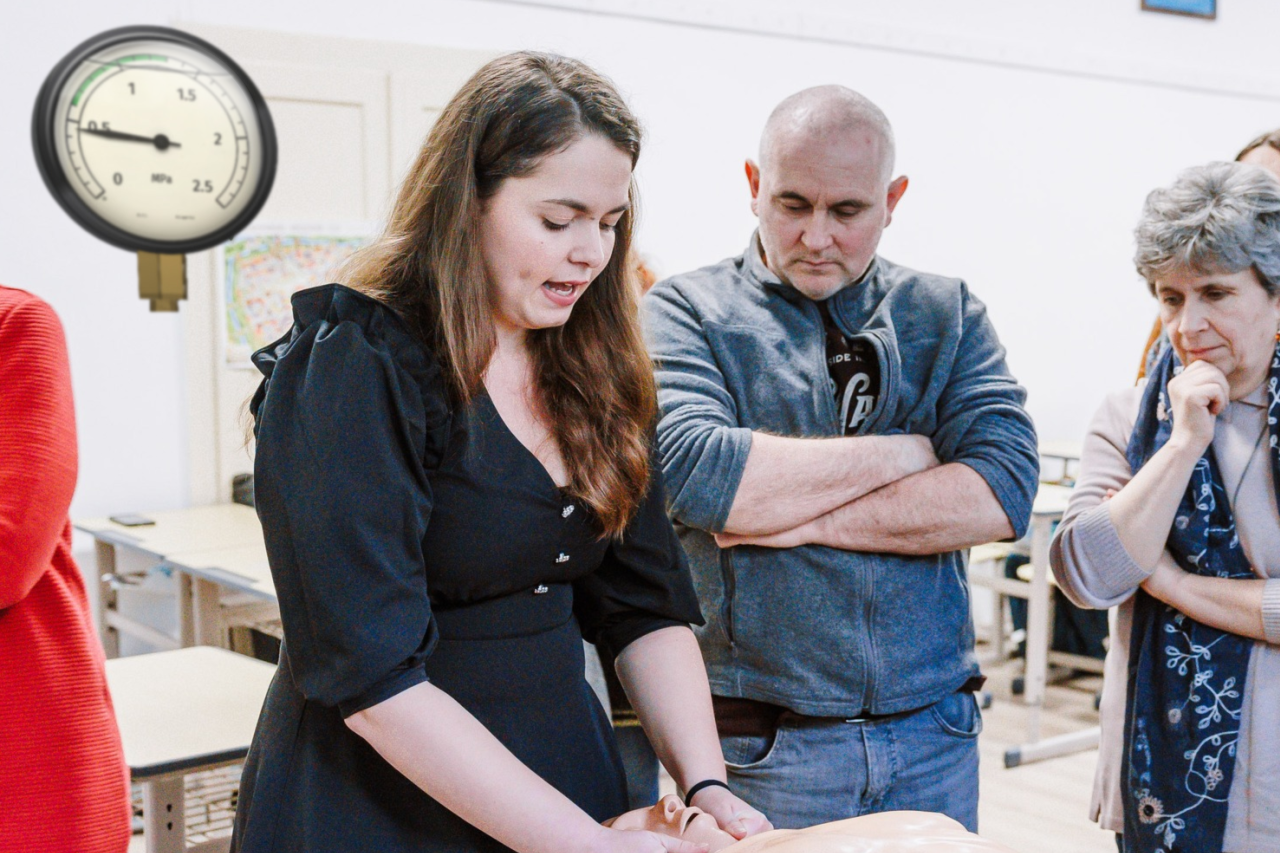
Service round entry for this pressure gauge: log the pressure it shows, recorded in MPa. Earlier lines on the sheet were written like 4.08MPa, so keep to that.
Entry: 0.45MPa
